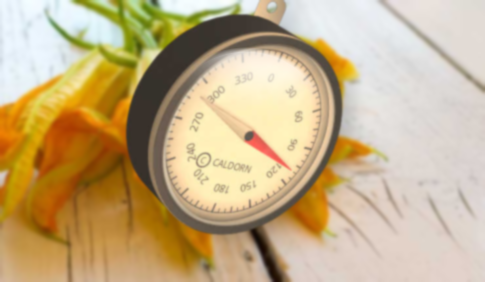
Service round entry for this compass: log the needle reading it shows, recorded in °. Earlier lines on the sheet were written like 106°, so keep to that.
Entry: 110°
